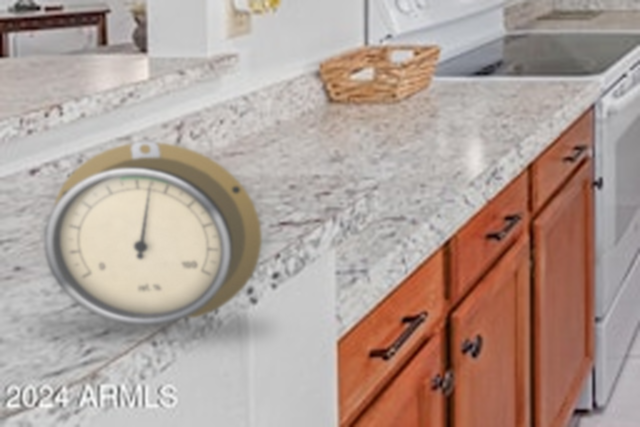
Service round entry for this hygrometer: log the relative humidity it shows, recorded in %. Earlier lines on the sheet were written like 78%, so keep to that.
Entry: 55%
